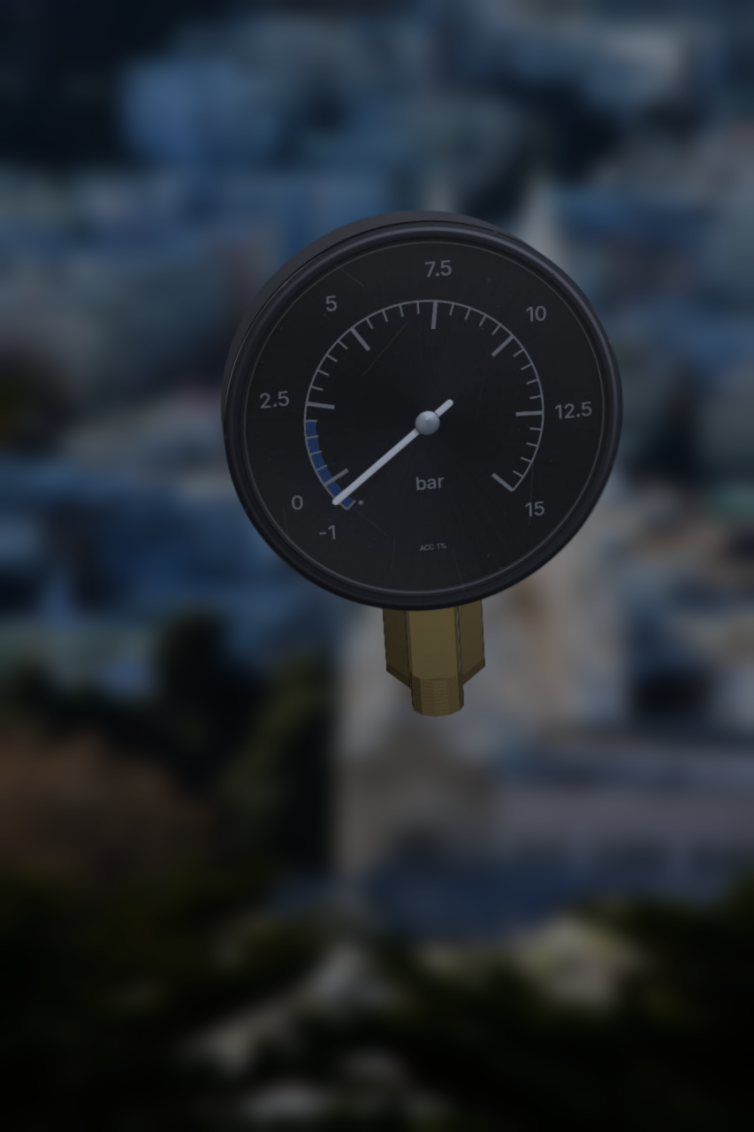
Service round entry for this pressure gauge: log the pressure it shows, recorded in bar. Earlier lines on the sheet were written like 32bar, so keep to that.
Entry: -0.5bar
